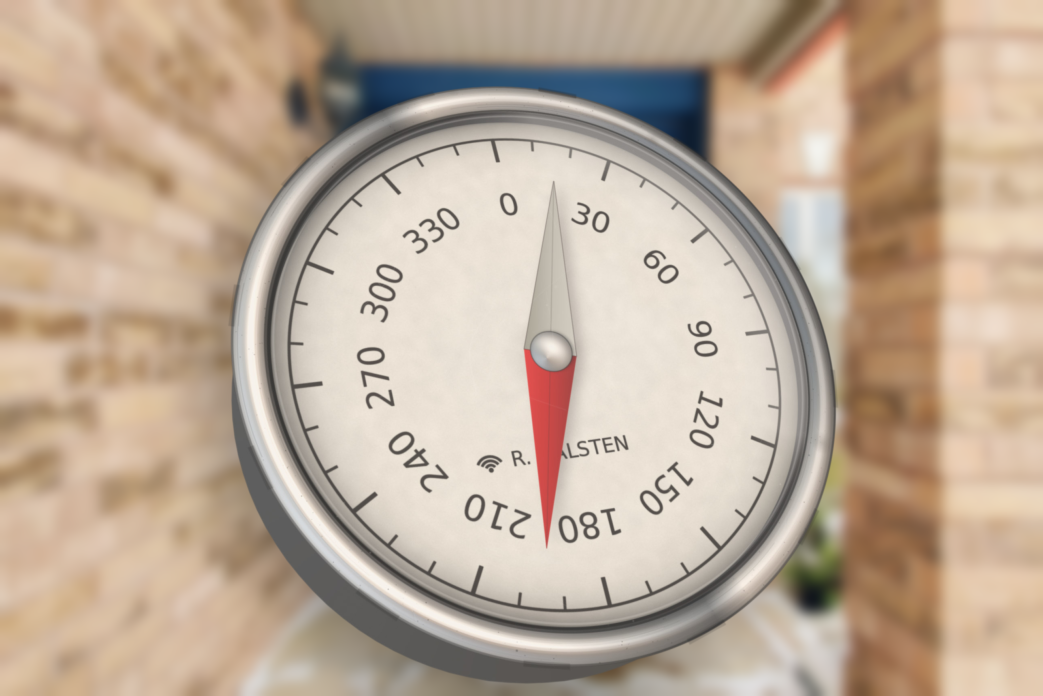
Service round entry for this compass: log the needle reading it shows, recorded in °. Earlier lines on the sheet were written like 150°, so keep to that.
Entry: 195°
